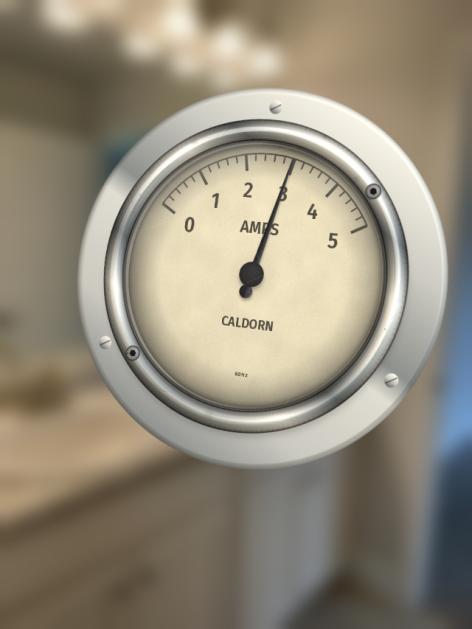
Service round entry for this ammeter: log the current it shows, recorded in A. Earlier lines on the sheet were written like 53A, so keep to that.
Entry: 3A
